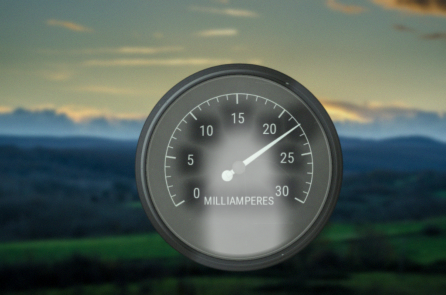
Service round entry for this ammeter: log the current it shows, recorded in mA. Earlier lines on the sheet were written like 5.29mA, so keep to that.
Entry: 22mA
